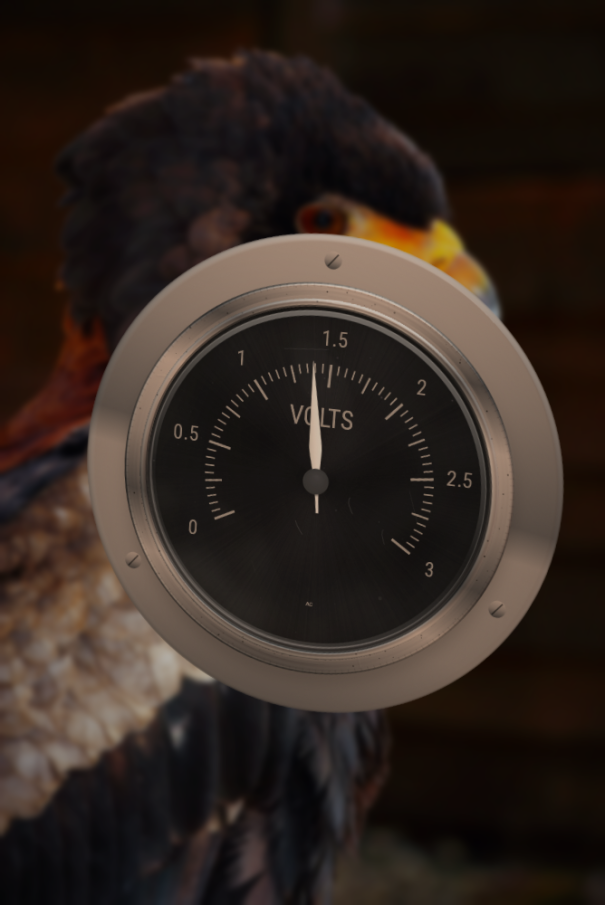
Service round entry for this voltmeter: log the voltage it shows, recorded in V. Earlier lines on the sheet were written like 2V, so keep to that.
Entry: 1.4V
